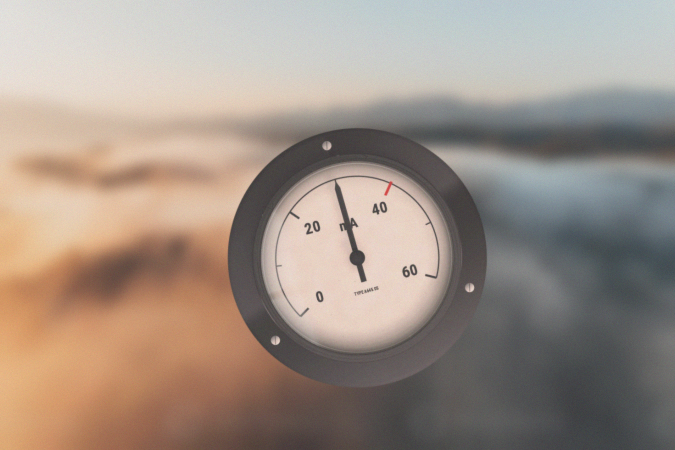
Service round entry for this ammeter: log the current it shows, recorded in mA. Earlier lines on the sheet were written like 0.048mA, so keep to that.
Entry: 30mA
